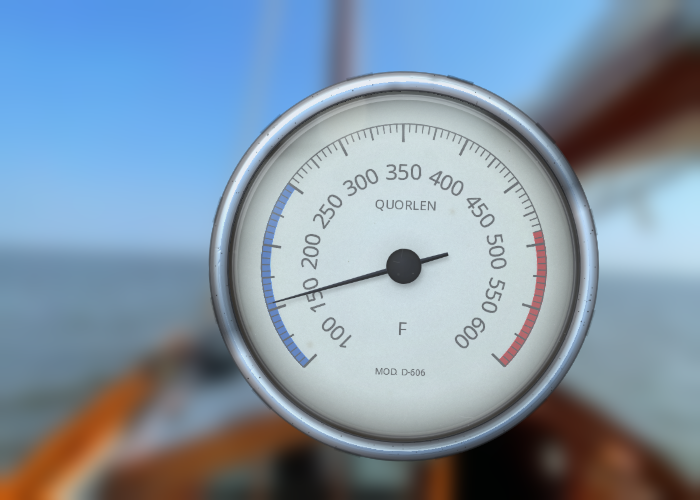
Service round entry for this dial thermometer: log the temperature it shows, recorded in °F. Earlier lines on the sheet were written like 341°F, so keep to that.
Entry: 155°F
